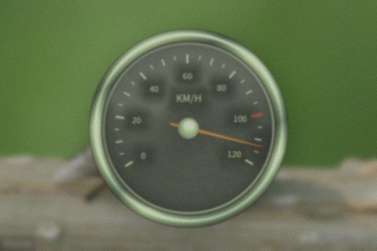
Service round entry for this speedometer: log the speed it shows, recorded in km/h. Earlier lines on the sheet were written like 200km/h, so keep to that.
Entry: 112.5km/h
